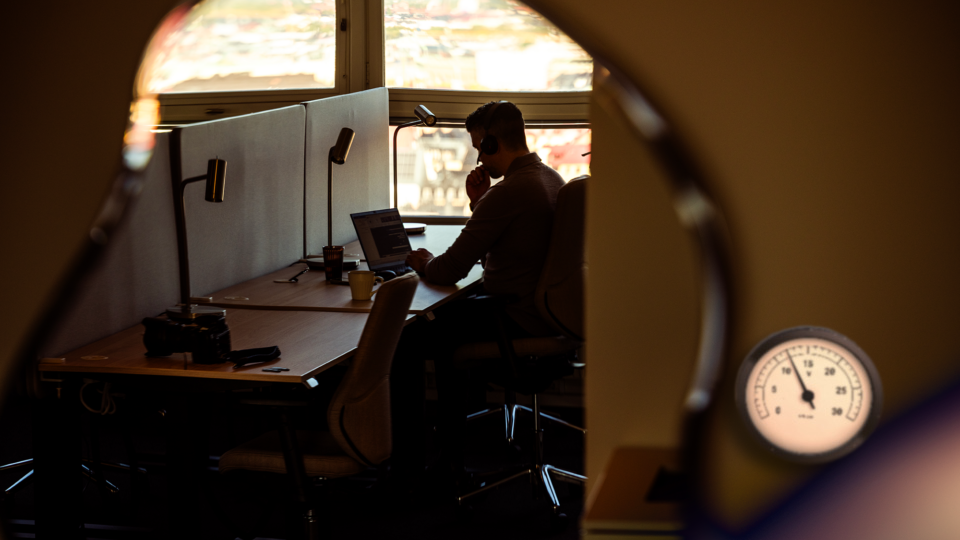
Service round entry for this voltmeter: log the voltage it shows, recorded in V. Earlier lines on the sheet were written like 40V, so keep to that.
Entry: 12V
